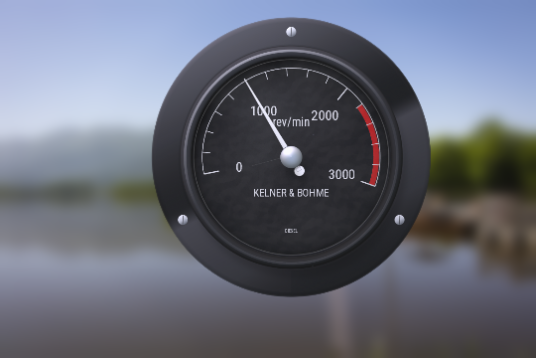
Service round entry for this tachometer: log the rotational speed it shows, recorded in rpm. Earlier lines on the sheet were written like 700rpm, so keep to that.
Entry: 1000rpm
